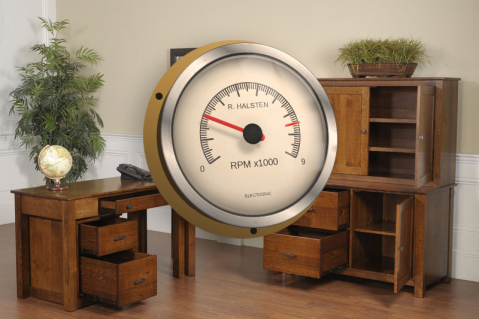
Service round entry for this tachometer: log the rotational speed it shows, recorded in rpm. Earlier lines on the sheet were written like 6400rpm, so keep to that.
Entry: 2000rpm
